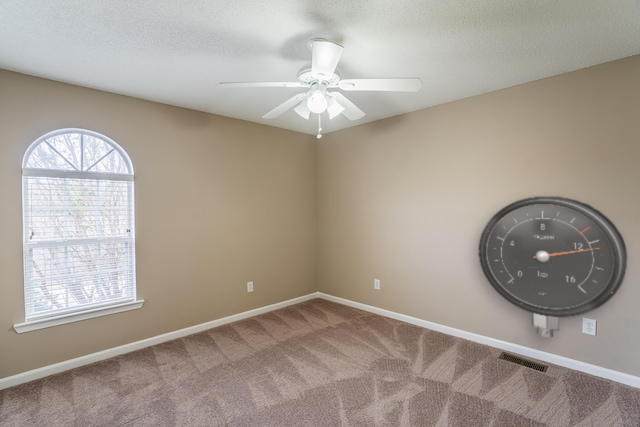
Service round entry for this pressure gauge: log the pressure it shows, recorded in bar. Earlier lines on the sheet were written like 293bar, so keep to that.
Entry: 12.5bar
